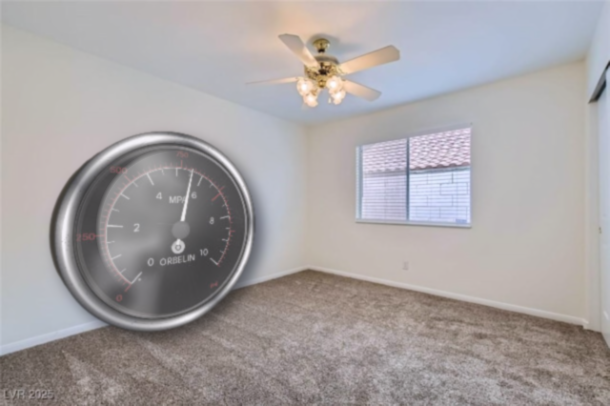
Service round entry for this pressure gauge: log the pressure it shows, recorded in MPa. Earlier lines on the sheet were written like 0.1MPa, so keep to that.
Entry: 5.5MPa
